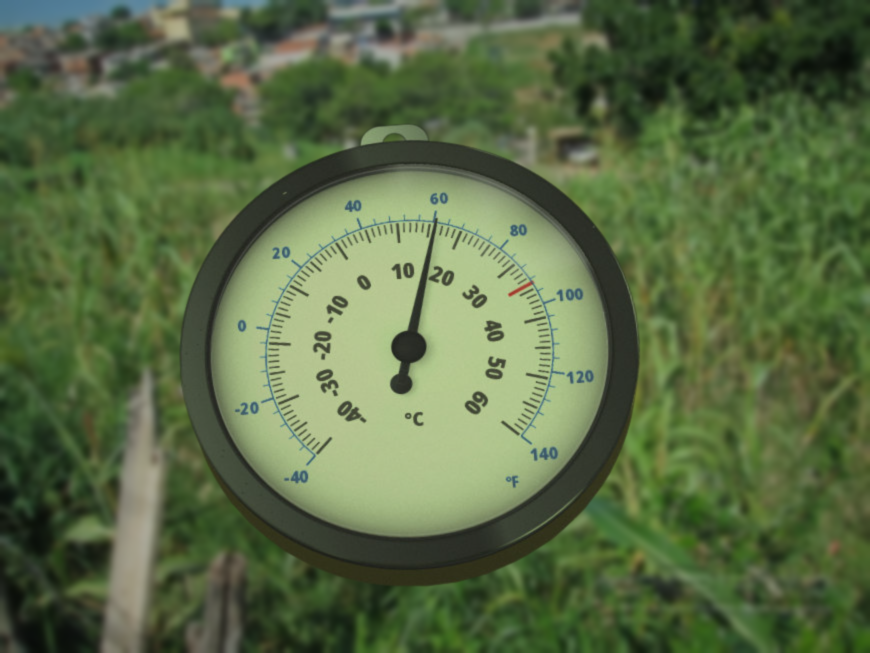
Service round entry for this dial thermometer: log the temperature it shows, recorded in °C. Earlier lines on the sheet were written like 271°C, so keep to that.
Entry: 16°C
